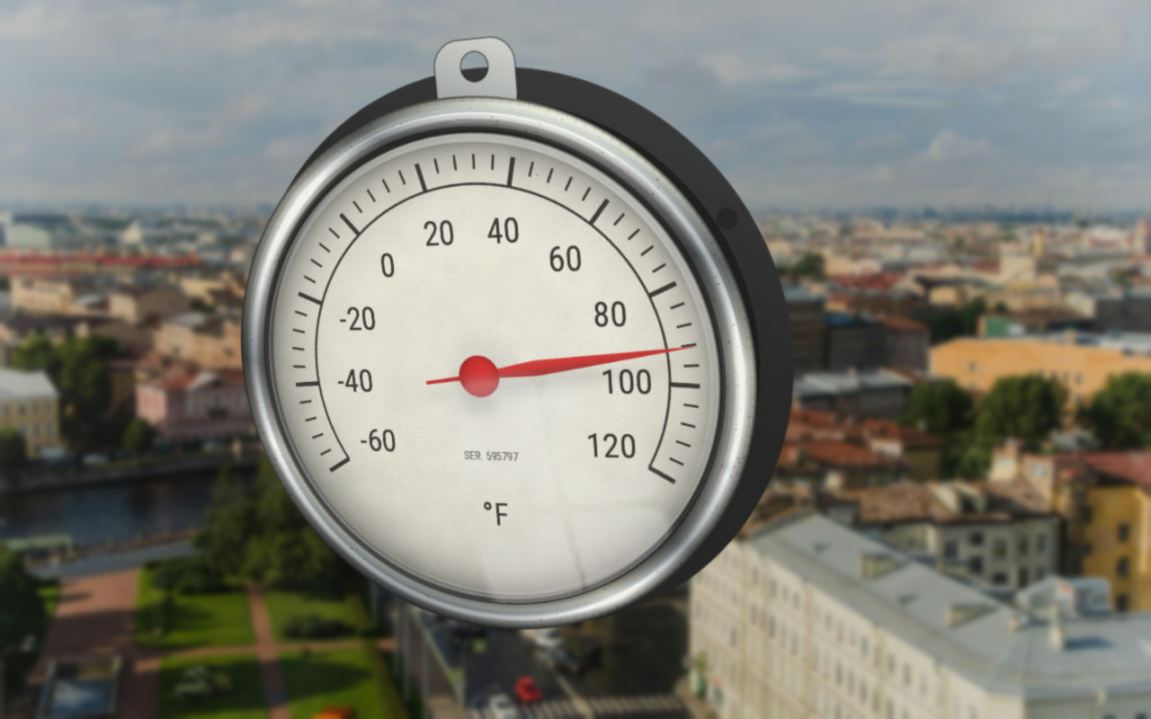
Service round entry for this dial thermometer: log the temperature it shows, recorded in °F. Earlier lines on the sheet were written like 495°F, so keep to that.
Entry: 92°F
